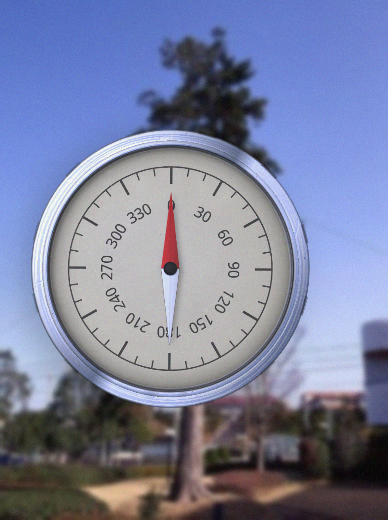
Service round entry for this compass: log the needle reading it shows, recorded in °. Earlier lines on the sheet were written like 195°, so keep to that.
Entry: 0°
